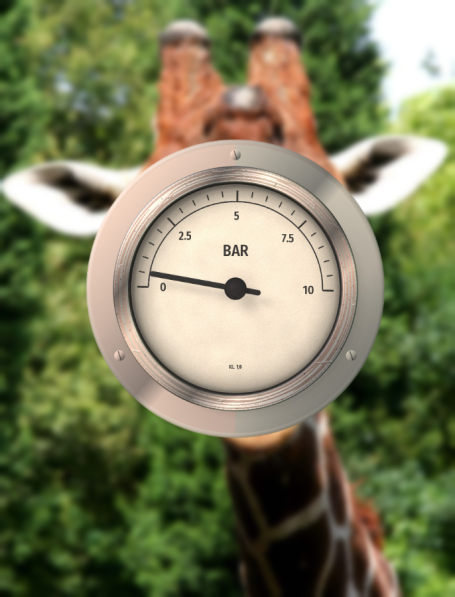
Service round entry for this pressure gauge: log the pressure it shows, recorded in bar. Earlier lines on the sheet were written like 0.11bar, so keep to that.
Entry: 0.5bar
